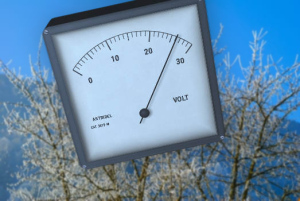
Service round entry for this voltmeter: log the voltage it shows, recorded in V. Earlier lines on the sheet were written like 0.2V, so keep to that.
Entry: 26V
